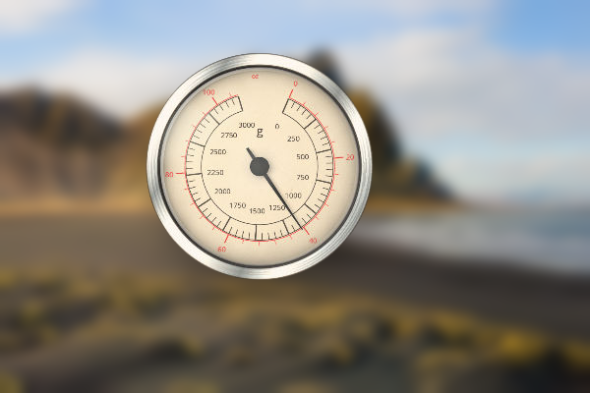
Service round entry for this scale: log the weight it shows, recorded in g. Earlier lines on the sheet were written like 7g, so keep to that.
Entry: 1150g
